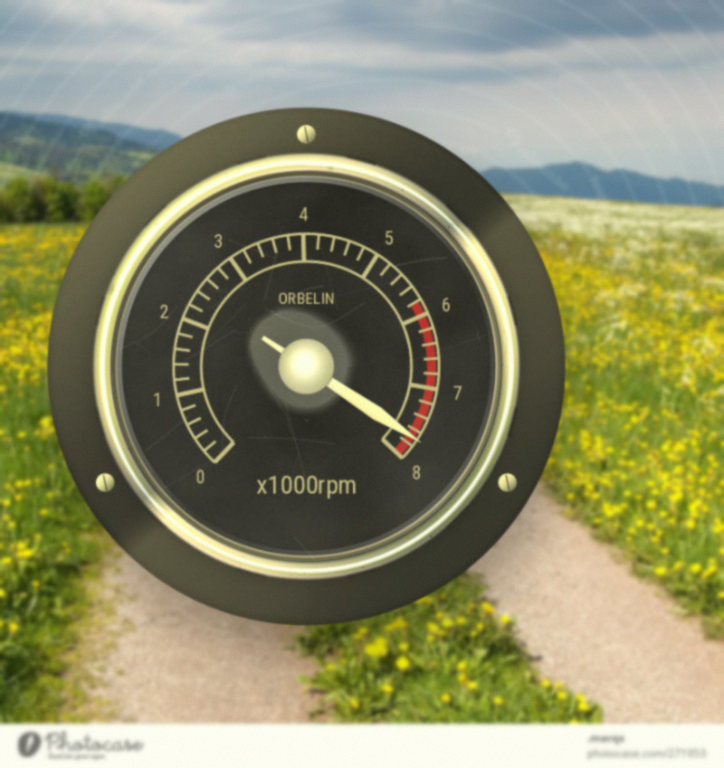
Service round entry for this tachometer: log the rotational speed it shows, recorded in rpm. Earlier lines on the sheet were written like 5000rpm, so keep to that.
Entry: 7700rpm
